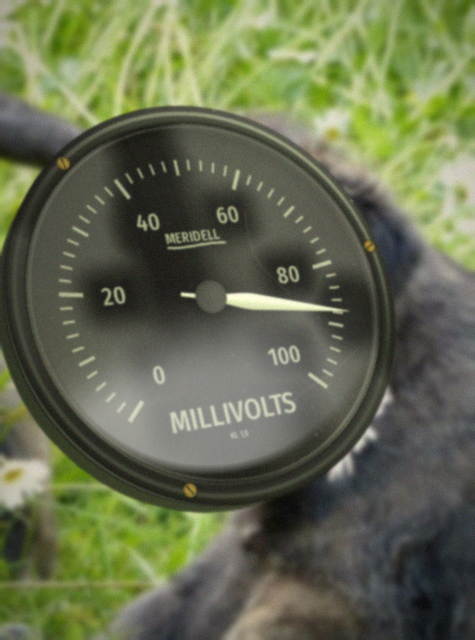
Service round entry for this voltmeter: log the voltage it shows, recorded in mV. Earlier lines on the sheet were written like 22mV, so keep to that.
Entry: 88mV
